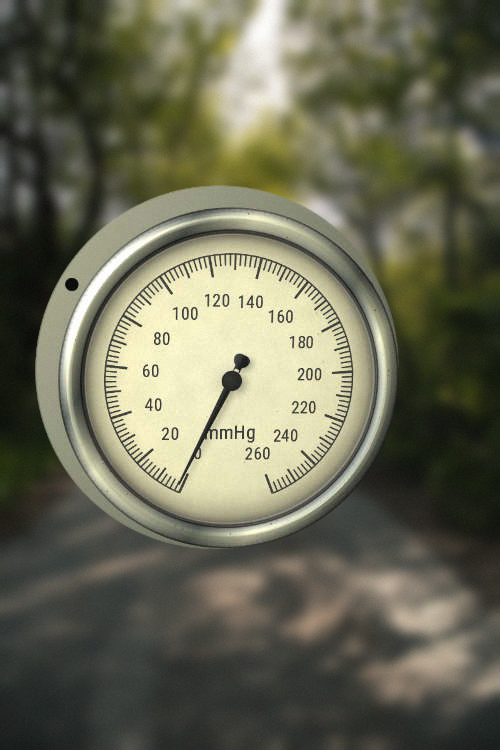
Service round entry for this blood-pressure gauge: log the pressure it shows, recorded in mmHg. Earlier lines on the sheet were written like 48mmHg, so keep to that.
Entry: 2mmHg
